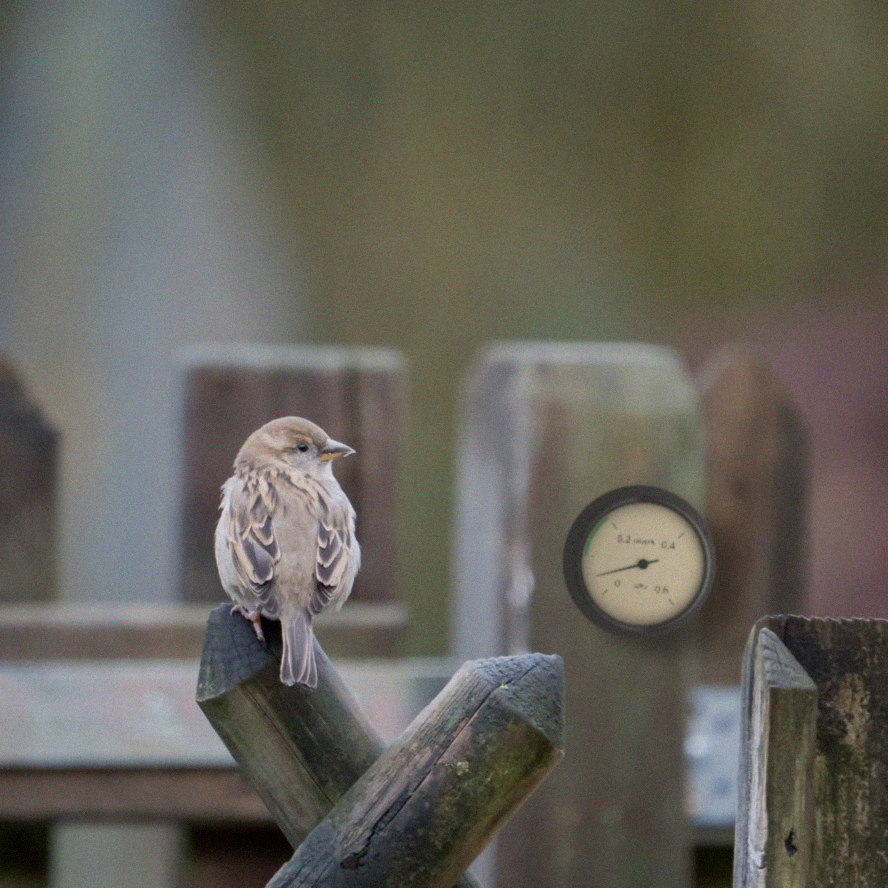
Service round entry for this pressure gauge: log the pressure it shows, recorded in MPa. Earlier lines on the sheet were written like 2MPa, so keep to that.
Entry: 0.05MPa
